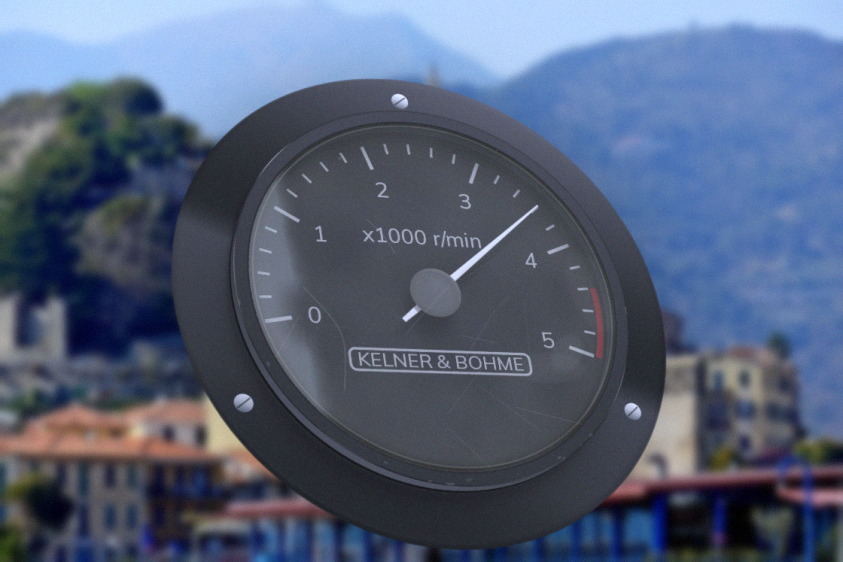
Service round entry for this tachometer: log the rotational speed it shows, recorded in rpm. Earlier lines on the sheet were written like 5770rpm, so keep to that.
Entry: 3600rpm
